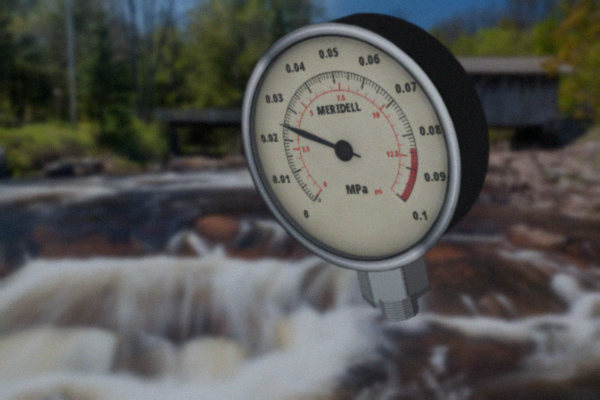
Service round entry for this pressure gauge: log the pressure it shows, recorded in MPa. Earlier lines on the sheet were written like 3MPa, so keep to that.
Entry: 0.025MPa
